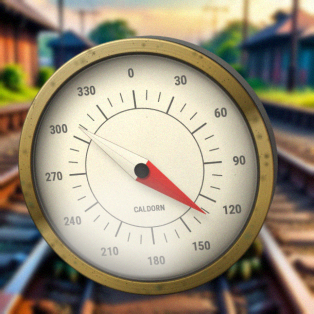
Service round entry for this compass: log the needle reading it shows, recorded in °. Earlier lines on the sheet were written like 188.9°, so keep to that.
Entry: 130°
